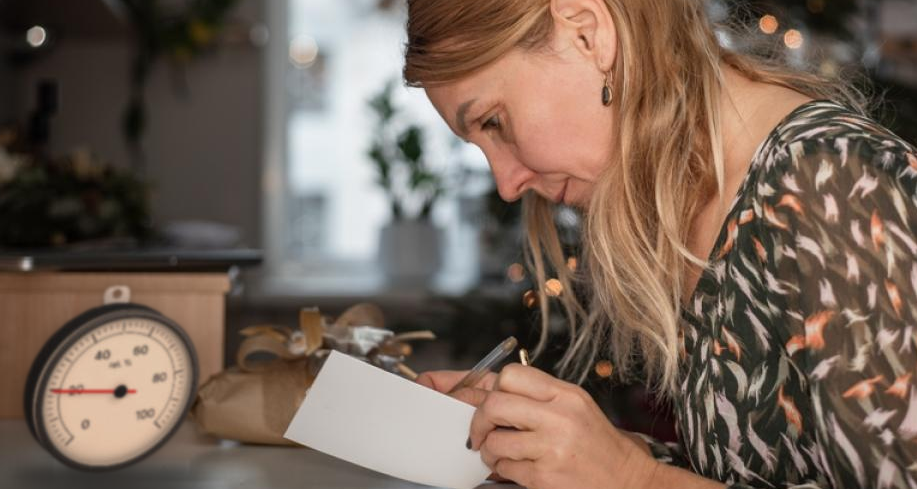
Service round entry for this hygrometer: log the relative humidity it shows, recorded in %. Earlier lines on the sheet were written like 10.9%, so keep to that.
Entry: 20%
